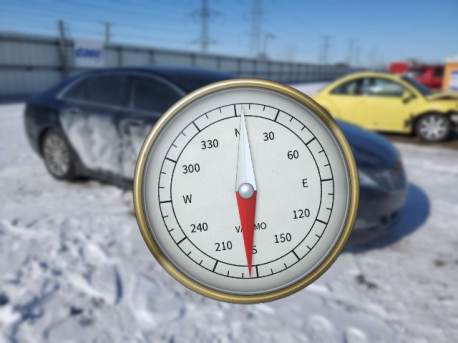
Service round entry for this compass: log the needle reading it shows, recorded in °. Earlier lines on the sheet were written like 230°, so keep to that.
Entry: 185°
